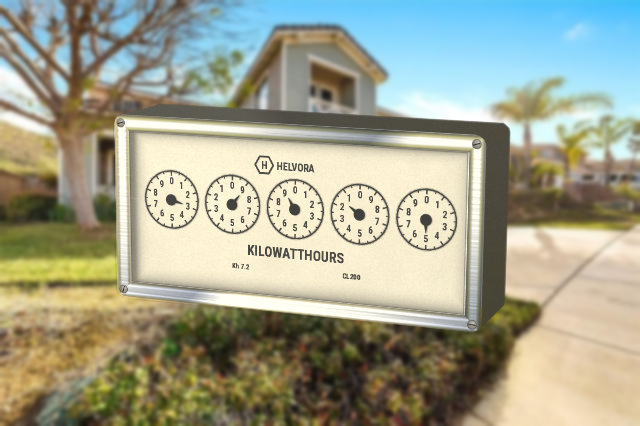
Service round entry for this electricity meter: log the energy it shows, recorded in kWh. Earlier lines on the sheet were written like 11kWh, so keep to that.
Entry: 28915kWh
